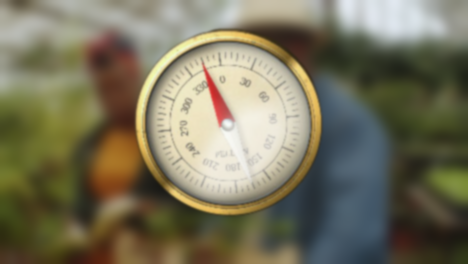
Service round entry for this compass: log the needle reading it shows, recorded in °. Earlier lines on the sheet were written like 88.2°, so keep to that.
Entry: 345°
